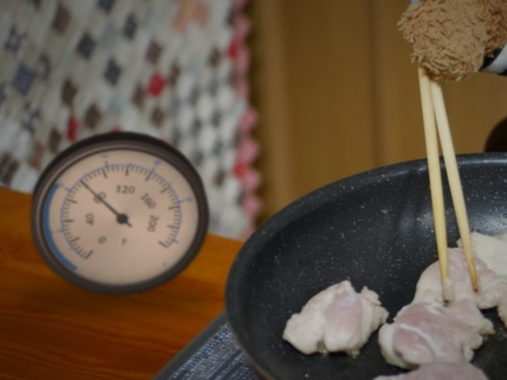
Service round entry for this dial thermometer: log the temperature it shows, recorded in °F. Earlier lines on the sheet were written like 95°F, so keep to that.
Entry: 80°F
